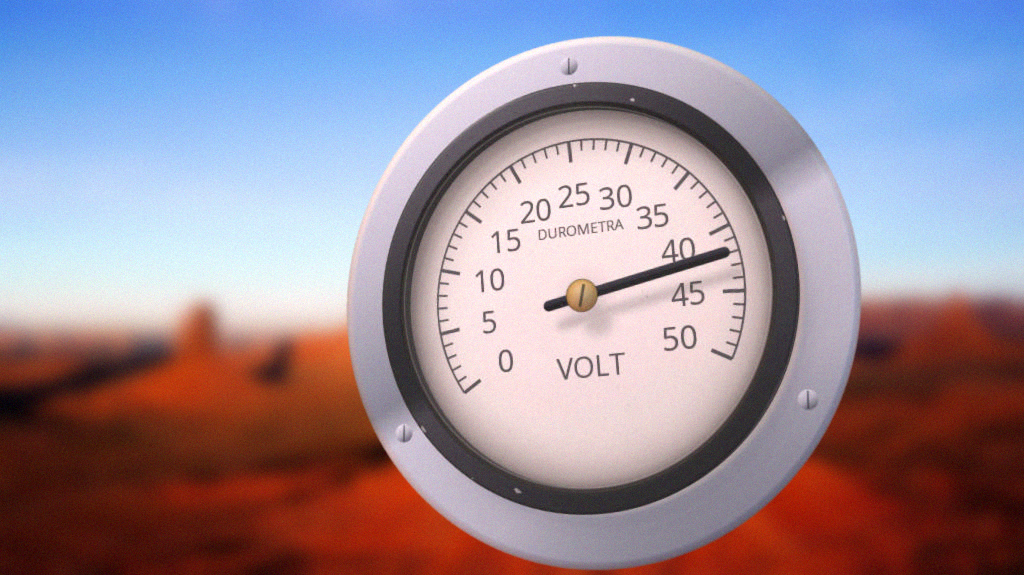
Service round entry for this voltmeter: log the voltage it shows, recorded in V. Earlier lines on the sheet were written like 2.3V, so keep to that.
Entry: 42V
